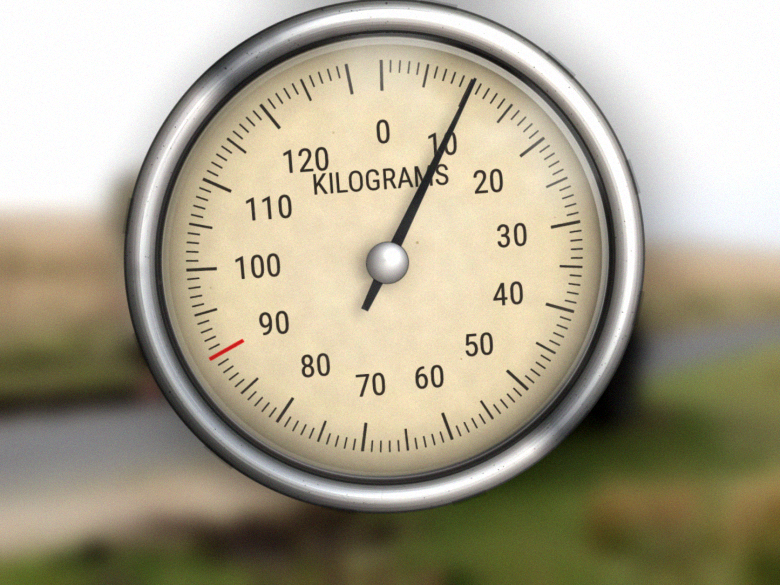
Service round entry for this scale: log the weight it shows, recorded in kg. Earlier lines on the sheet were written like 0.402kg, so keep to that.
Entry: 10kg
